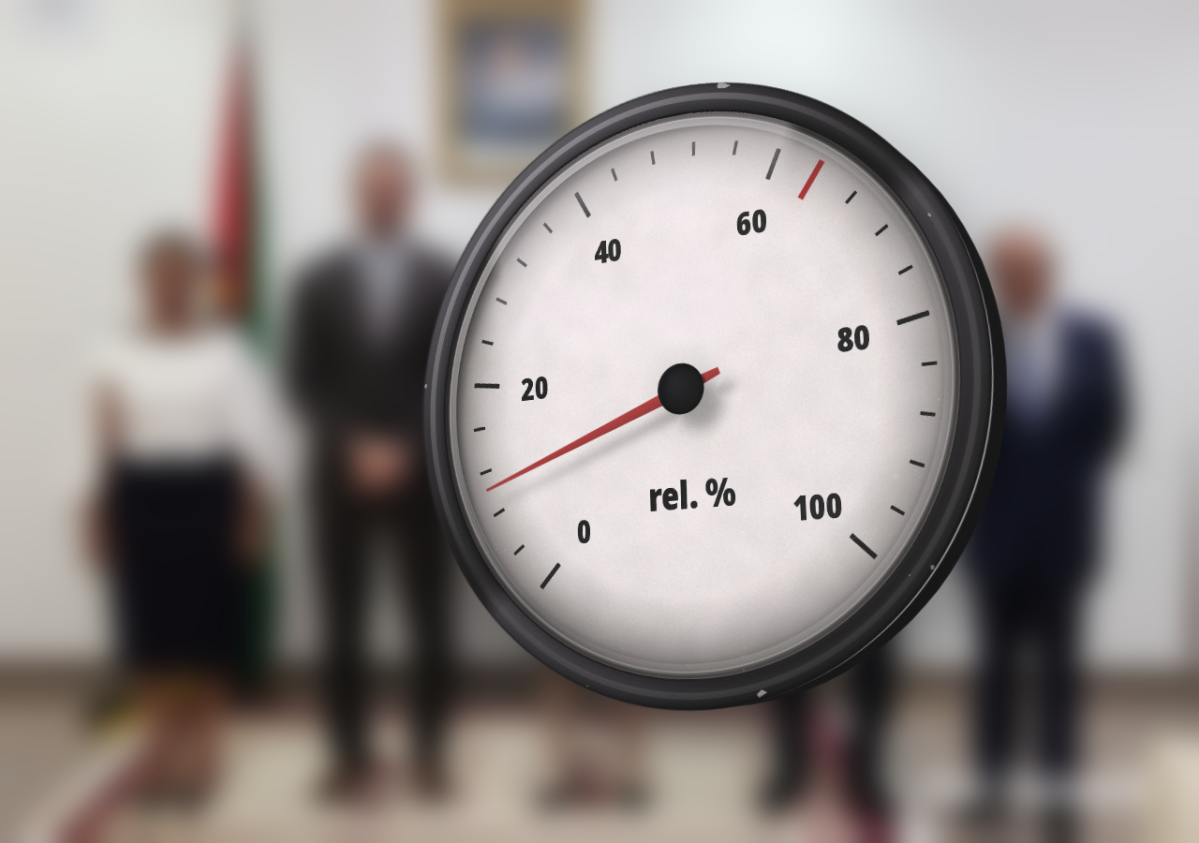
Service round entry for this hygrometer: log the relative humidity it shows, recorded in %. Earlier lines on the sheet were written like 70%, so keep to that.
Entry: 10%
